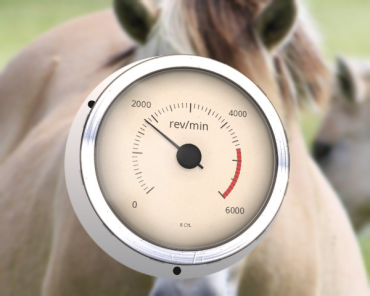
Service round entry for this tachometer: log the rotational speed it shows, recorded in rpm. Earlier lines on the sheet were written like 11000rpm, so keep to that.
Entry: 1800rpm
